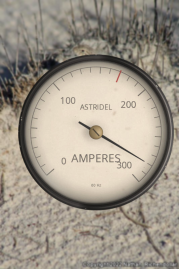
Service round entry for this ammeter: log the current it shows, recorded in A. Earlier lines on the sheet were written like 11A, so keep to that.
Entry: 280A
